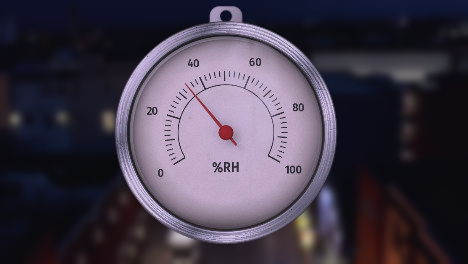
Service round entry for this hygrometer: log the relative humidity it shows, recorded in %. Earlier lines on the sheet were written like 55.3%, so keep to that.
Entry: 34%
